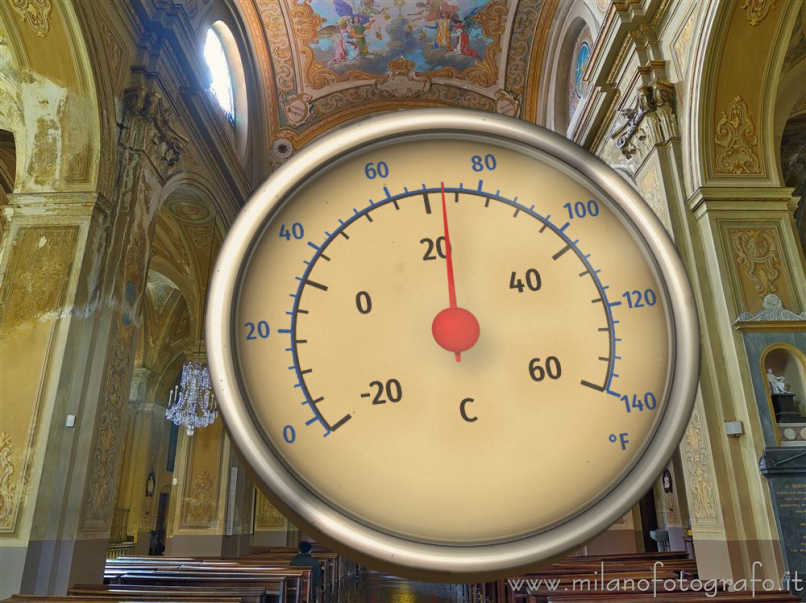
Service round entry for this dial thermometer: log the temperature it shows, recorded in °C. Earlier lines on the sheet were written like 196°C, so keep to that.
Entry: 22°C
